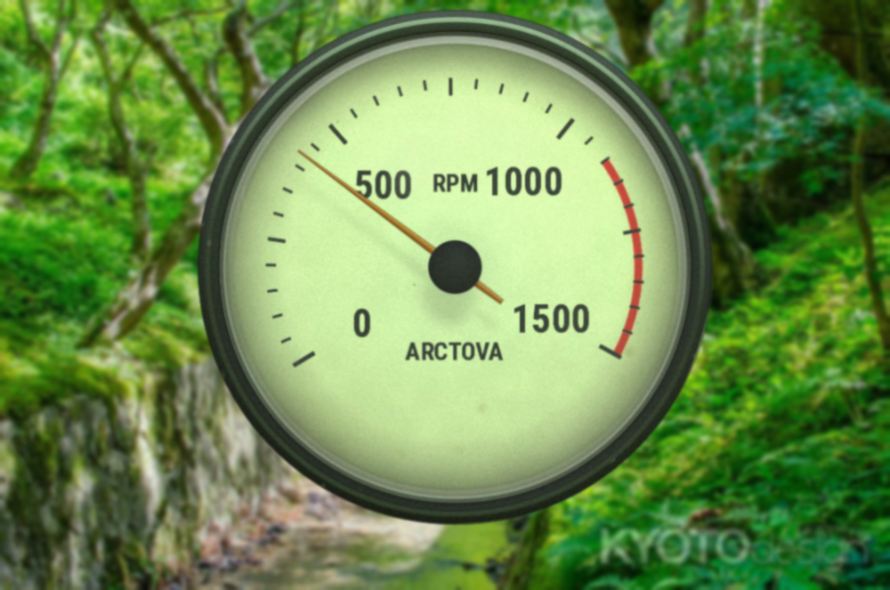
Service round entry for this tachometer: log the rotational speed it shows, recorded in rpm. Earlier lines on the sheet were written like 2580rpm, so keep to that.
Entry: 425rpm
